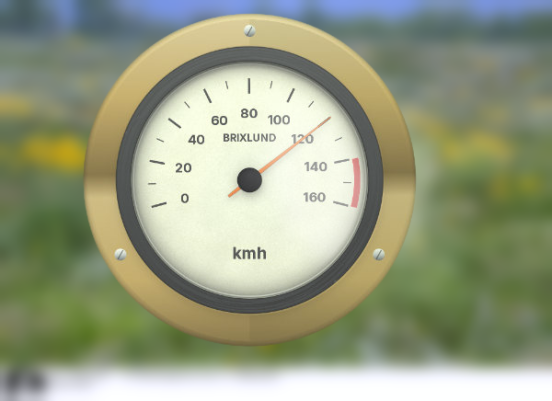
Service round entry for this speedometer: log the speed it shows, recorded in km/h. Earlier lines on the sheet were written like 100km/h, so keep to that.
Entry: 120km/h
